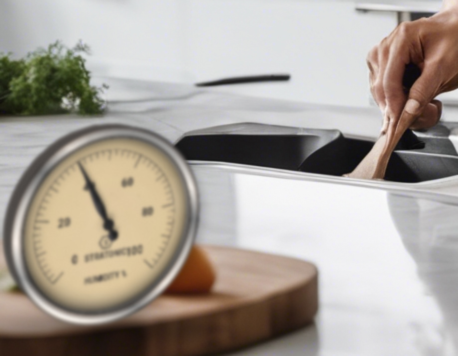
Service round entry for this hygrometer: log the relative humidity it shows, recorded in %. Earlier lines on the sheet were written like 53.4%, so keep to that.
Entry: 40%
